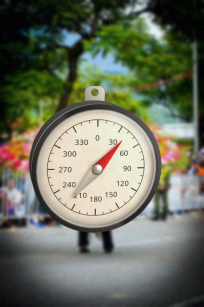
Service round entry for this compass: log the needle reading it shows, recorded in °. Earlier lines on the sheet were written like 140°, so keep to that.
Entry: 40°
